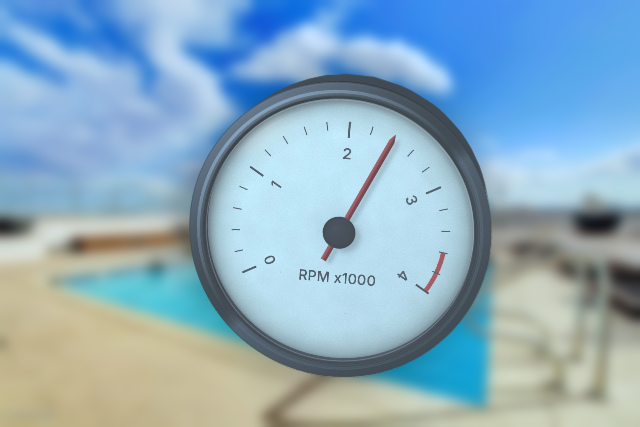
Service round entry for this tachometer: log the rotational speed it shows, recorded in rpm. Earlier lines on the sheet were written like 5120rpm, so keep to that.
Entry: 2400rpm
